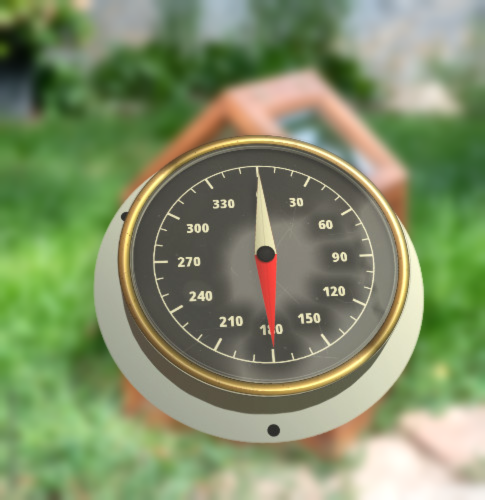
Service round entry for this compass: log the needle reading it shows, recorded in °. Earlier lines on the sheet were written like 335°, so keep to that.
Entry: 180°
